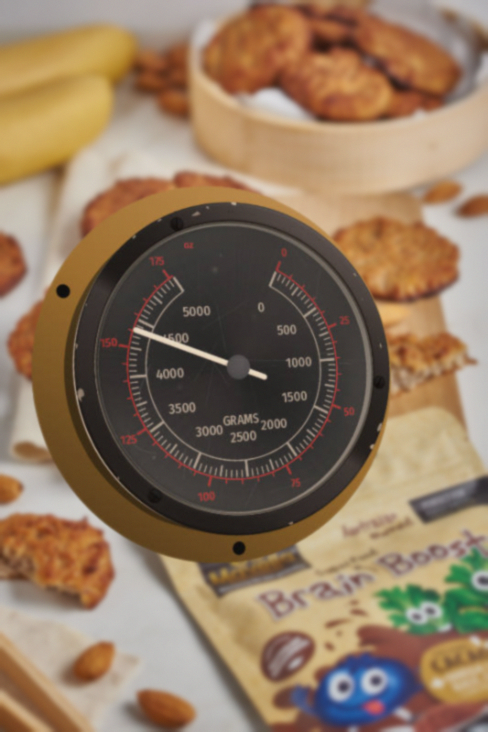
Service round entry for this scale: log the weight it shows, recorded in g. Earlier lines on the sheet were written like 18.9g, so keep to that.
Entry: 4400g
